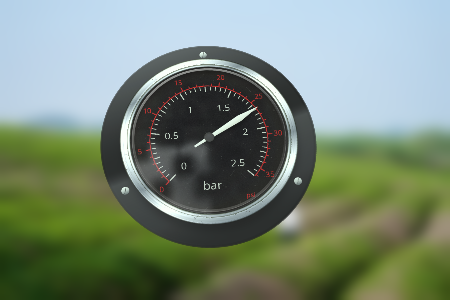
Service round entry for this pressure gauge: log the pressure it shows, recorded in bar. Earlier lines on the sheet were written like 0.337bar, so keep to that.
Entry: 1.8bar
